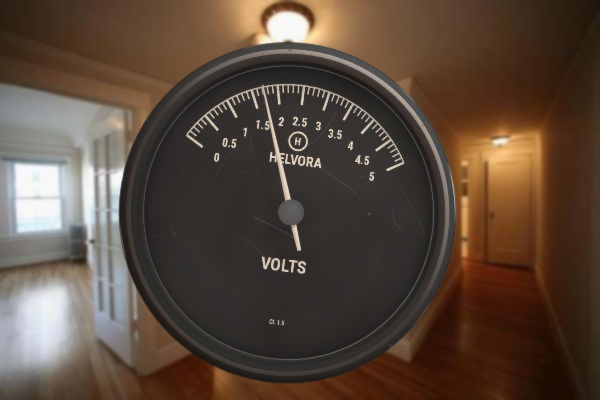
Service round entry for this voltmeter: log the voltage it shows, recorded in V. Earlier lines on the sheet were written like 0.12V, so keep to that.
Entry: 1.7V
